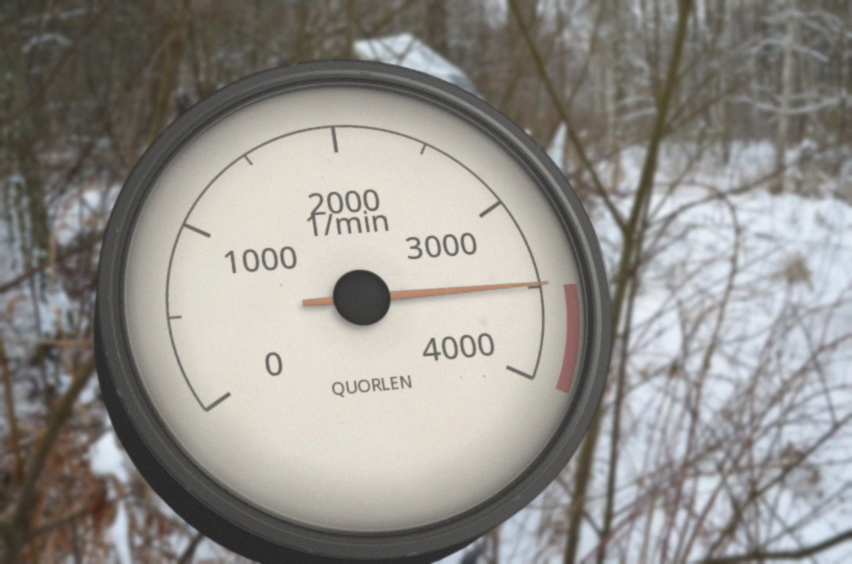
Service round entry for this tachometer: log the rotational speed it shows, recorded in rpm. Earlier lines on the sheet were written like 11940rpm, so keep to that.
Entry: 3500rpm
